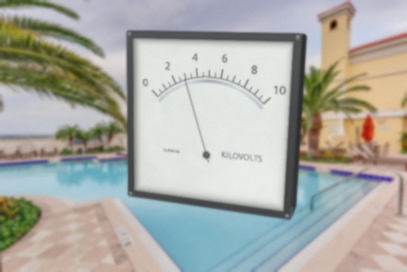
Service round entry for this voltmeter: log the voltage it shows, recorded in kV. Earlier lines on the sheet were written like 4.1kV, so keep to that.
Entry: 3kV
